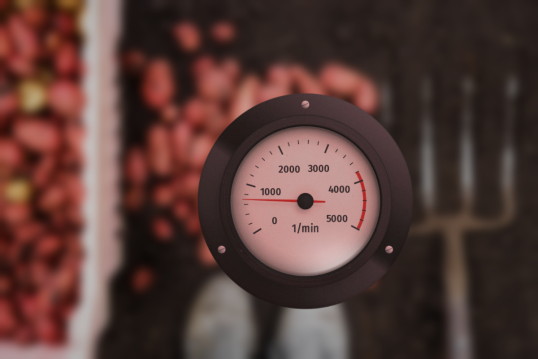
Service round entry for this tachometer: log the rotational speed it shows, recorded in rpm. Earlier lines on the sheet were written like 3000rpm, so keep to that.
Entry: 700rpm
